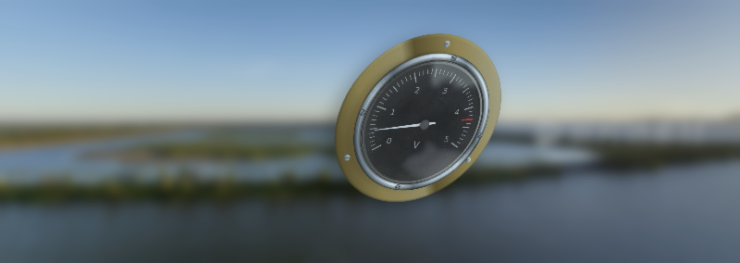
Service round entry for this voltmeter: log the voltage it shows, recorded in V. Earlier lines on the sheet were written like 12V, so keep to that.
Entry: 0.5V
